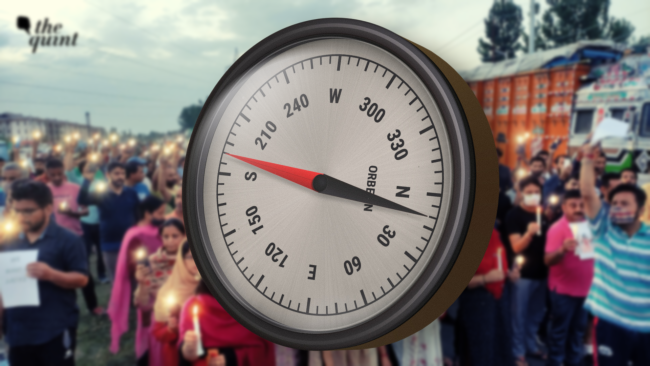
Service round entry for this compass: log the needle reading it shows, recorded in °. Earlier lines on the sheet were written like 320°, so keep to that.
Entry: 190°
